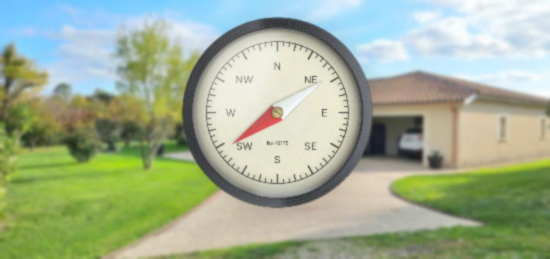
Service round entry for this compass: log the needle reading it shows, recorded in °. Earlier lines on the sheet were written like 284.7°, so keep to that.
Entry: 235°
